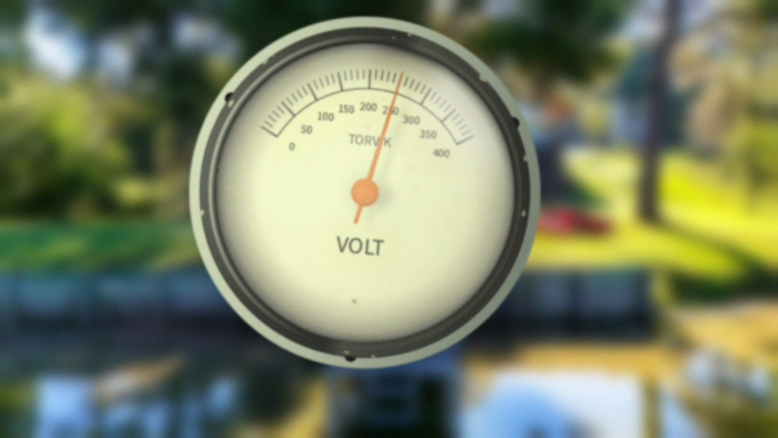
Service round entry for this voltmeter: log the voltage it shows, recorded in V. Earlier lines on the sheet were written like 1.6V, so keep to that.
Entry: 250V
